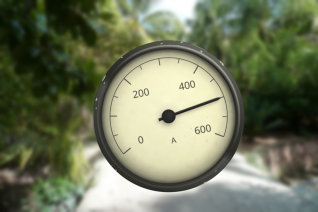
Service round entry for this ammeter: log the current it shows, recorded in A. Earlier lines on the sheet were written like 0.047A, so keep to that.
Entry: 500A
